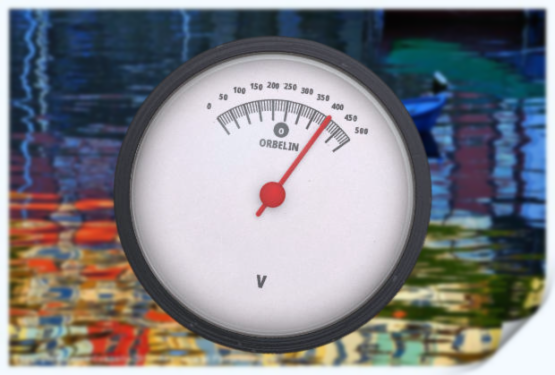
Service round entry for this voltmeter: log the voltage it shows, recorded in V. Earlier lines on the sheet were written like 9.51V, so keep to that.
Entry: 400V
